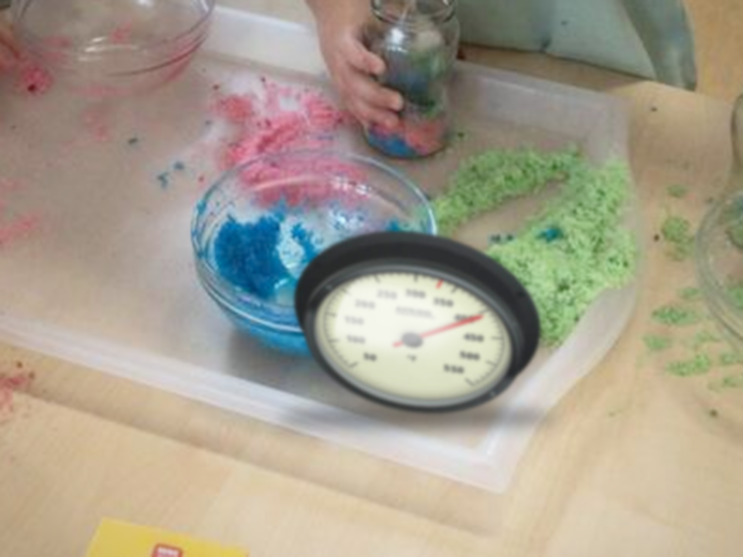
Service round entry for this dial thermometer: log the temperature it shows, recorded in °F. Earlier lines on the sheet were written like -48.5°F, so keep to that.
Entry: 400°F
